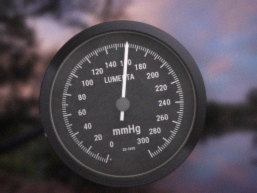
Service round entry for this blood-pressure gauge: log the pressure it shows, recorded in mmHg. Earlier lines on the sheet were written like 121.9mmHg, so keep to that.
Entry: 160mmHg
